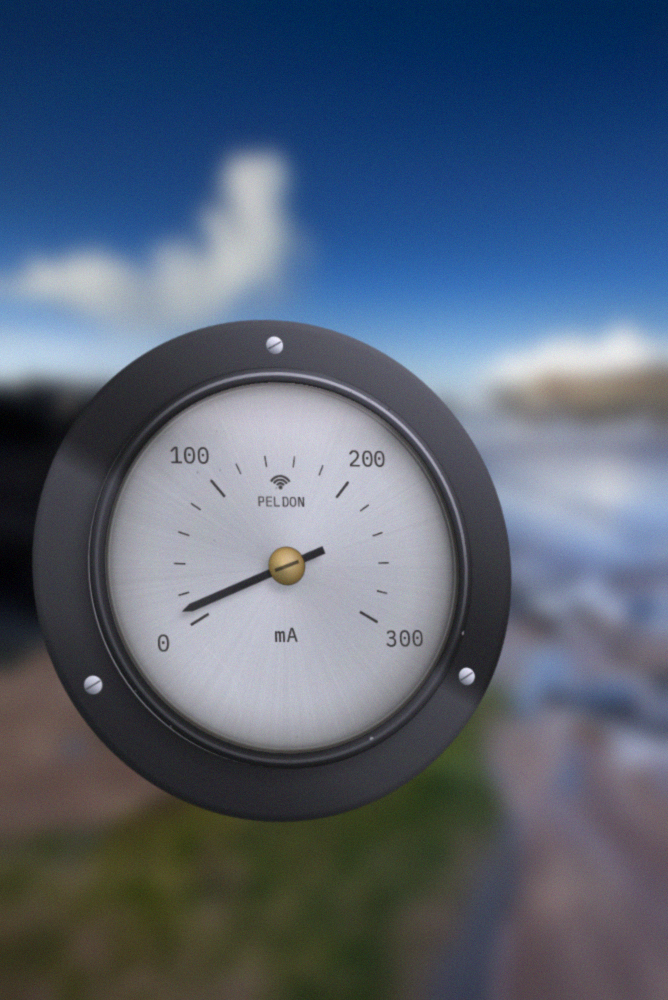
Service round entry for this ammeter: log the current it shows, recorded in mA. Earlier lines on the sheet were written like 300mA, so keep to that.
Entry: 10mA
